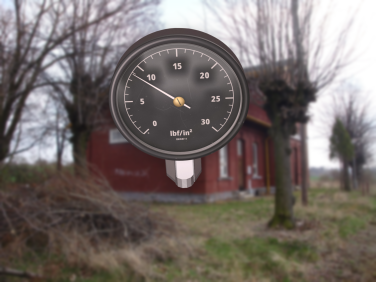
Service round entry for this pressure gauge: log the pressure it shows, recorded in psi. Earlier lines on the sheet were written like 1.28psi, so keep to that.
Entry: 9psi
